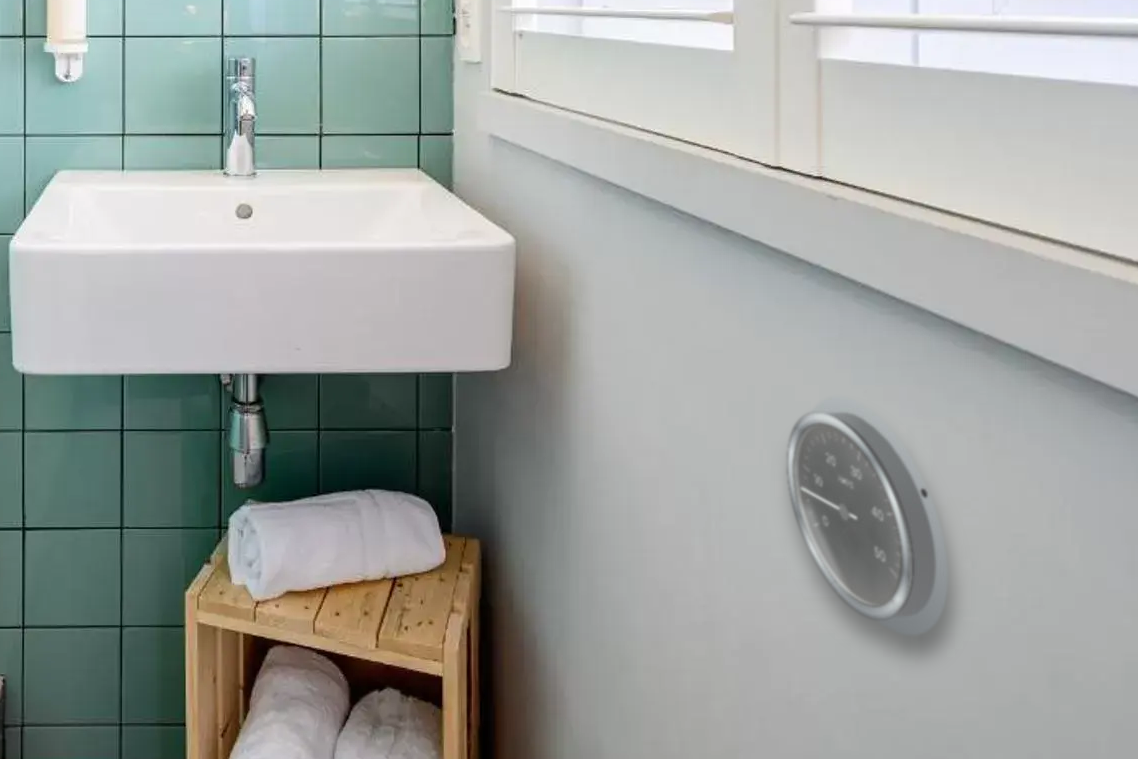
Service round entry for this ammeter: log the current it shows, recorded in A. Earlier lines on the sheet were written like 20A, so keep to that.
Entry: 6A
